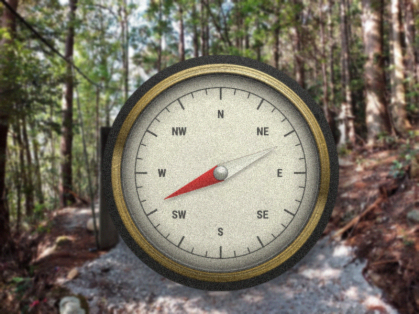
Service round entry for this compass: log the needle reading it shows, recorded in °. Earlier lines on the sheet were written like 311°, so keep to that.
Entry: 245°
